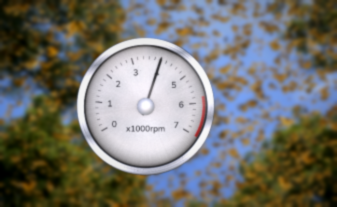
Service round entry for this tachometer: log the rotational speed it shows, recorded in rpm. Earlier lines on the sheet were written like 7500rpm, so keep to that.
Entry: 4000rpm
